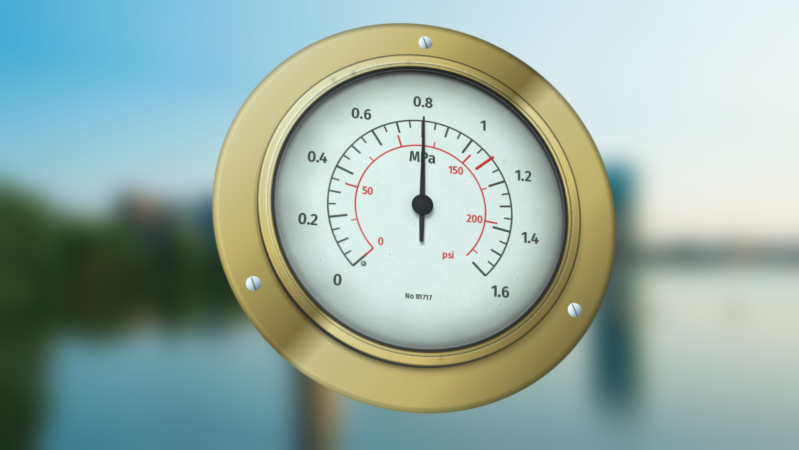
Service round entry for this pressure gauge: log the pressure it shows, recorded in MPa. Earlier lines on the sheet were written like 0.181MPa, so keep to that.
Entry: 0.8MPa
